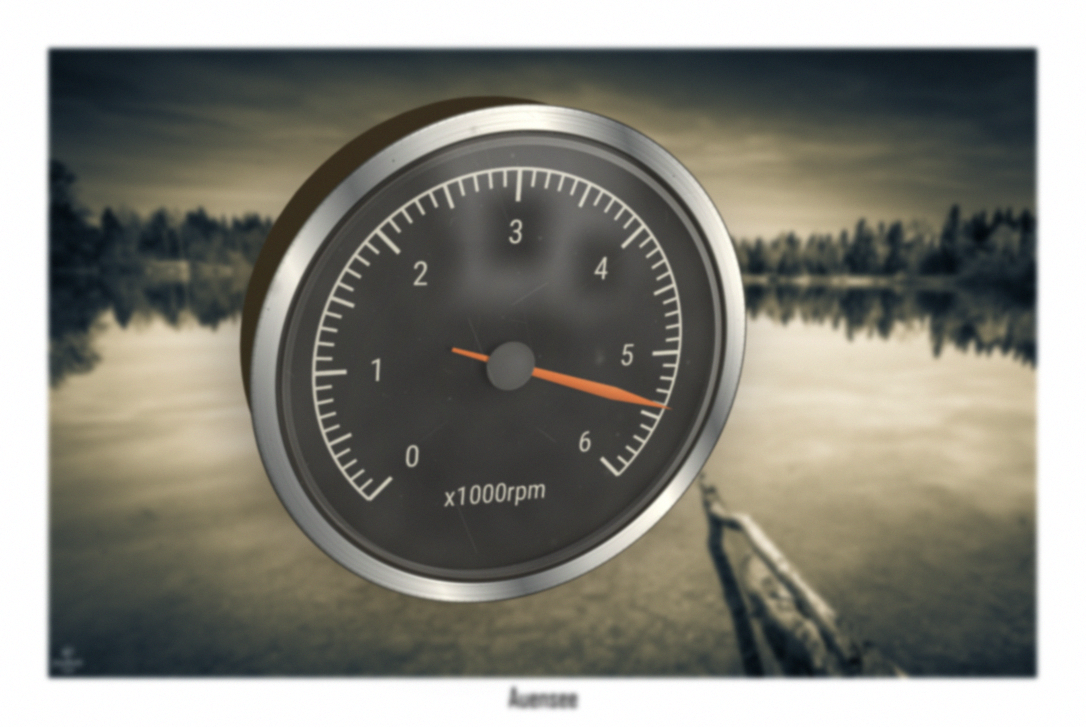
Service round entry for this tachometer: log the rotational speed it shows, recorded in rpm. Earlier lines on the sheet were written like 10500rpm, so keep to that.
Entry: 5400rpm
